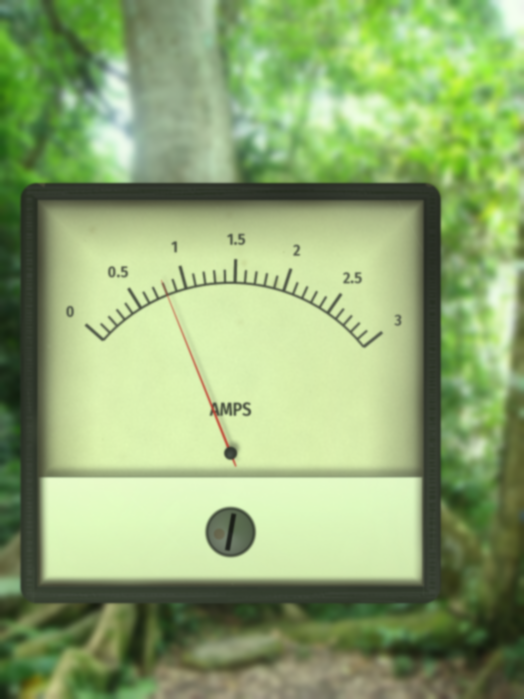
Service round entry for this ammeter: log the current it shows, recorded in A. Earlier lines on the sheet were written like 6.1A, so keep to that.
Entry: 0.8A
